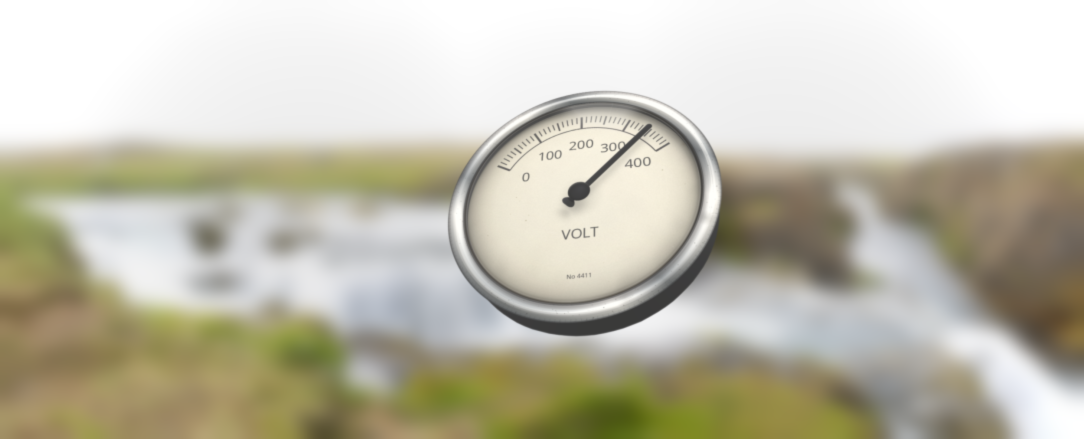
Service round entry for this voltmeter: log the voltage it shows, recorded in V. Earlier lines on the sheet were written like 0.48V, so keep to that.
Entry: 350V
